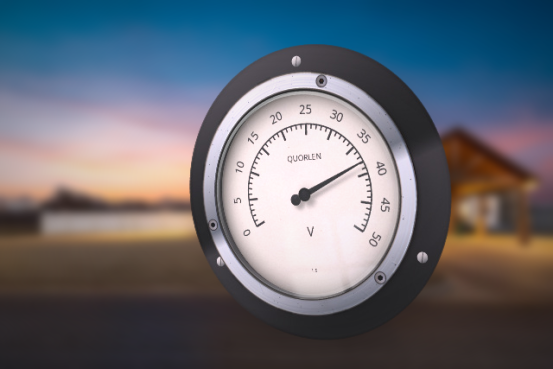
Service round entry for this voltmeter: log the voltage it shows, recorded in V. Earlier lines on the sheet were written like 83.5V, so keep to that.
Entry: 38V
